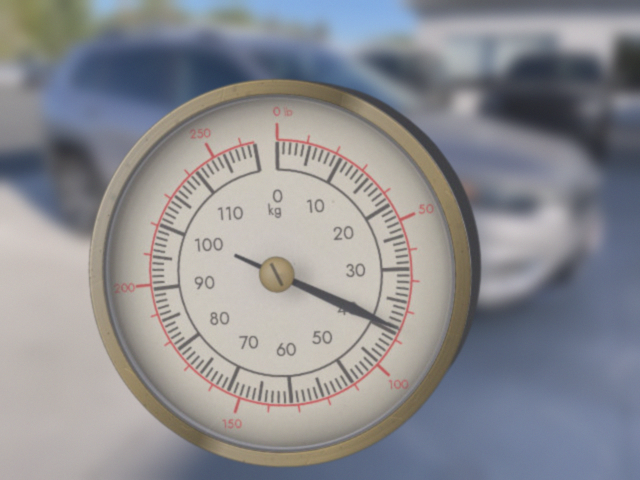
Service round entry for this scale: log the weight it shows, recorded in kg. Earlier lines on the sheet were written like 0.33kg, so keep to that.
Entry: 39kg
